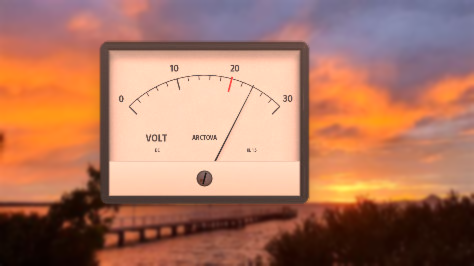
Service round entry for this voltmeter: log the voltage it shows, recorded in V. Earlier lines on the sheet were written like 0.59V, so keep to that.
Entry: 24V
